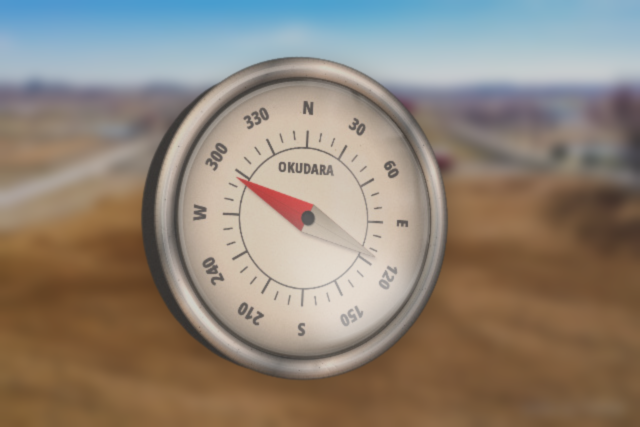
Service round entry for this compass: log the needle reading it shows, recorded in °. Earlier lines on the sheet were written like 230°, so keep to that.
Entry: 295°
